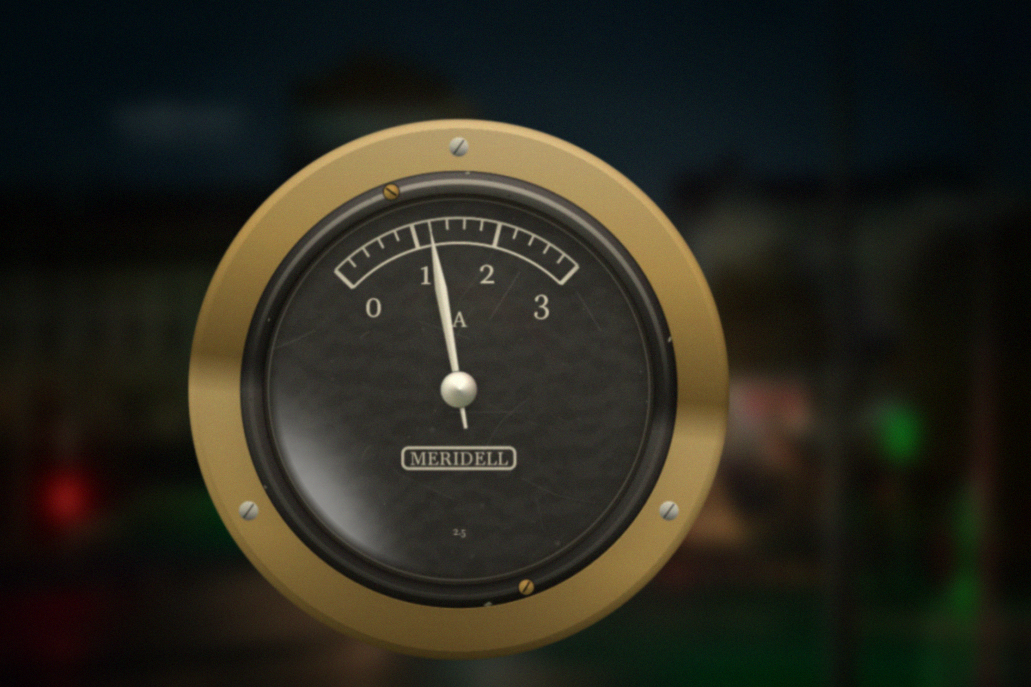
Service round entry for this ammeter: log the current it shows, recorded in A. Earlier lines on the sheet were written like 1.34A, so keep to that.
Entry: 1.2A
